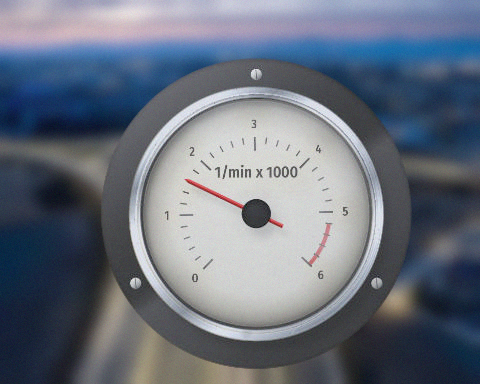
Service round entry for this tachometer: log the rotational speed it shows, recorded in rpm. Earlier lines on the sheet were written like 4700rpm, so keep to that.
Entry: 1600rpm
